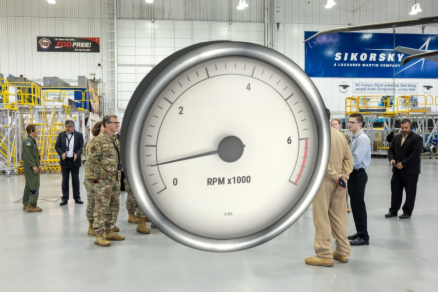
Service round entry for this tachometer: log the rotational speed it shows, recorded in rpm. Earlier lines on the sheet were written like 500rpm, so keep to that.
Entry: 600rpm
